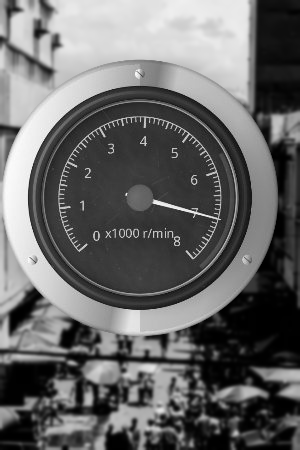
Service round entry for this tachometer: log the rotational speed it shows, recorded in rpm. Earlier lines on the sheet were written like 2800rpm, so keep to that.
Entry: 7000rpm
